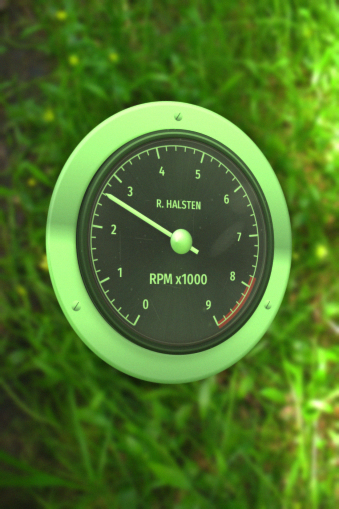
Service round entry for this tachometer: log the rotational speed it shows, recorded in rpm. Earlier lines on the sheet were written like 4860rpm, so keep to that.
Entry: 2600rpm
